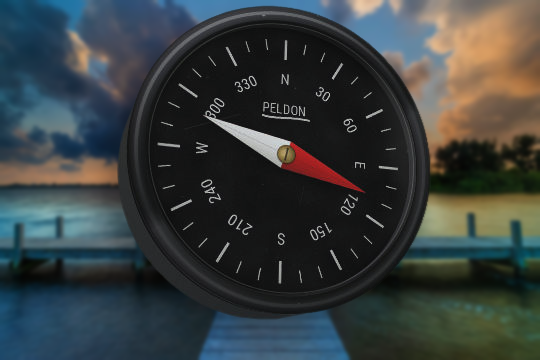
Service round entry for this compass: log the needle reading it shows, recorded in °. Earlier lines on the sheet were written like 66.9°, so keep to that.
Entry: 110°
